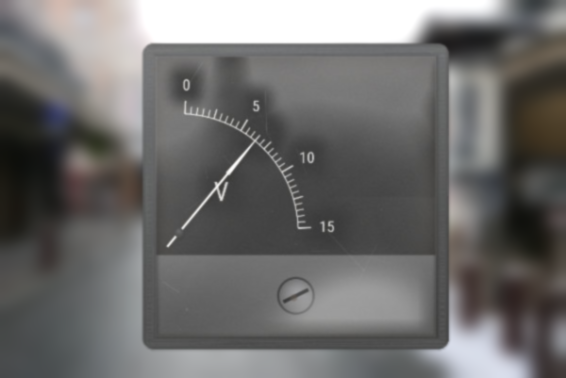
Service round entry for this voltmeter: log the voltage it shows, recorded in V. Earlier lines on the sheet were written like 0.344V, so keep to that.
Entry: 6.5V
